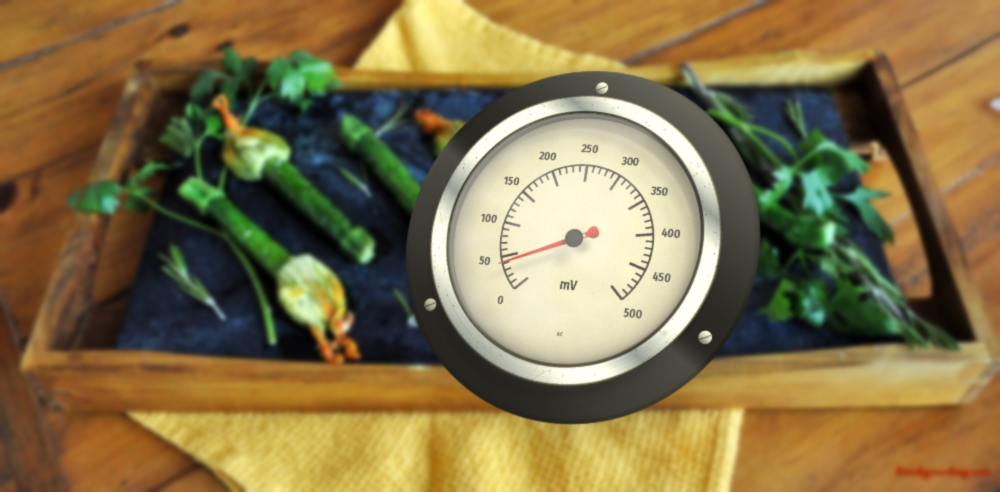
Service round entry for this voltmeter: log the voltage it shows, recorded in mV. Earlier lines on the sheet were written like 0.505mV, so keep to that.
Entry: 40mV
